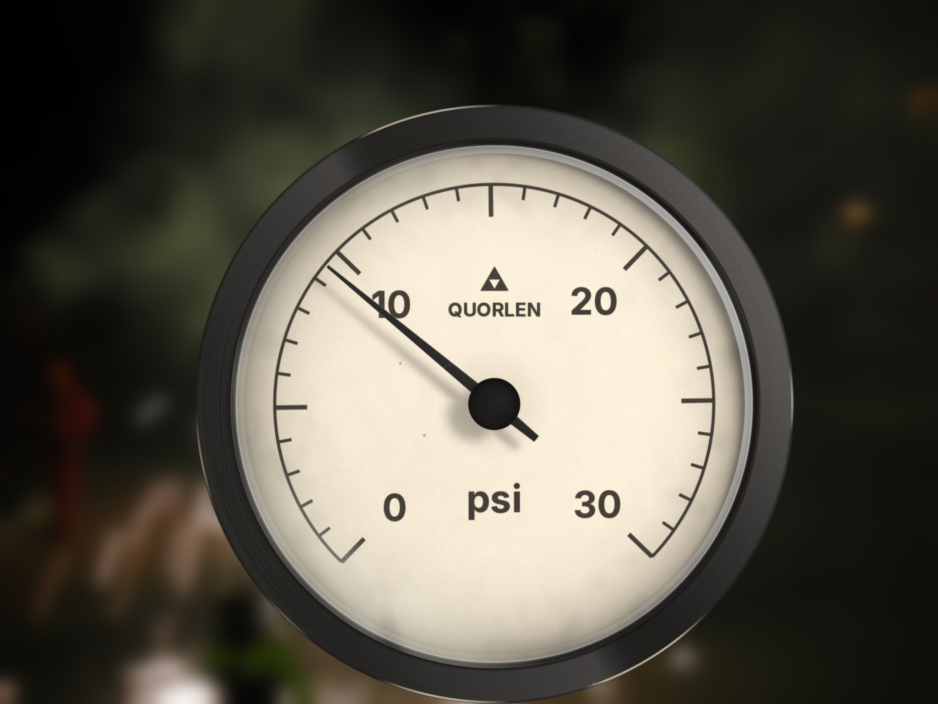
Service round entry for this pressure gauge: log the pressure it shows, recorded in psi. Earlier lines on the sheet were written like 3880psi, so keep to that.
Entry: 9.5psi
